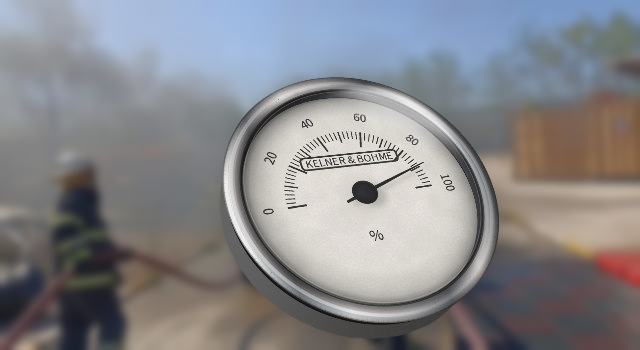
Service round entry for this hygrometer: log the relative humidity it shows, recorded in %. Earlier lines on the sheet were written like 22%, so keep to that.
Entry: 90%
